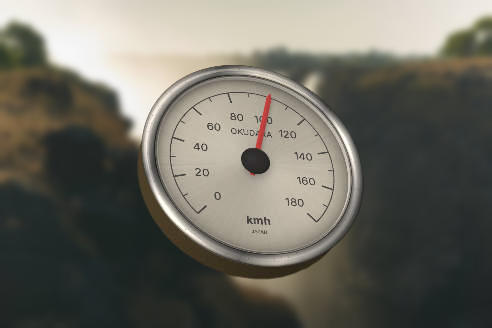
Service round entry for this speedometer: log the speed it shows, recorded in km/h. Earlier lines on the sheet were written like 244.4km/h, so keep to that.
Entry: 100km/h
